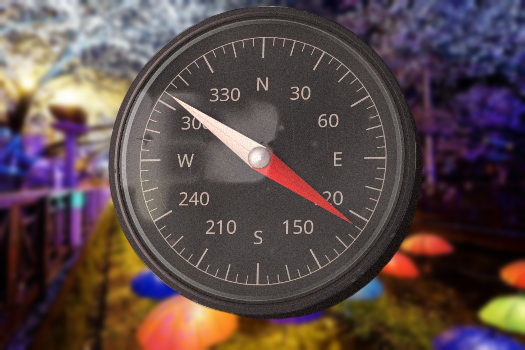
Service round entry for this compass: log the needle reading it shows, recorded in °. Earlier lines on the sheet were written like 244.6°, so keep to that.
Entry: 125°
